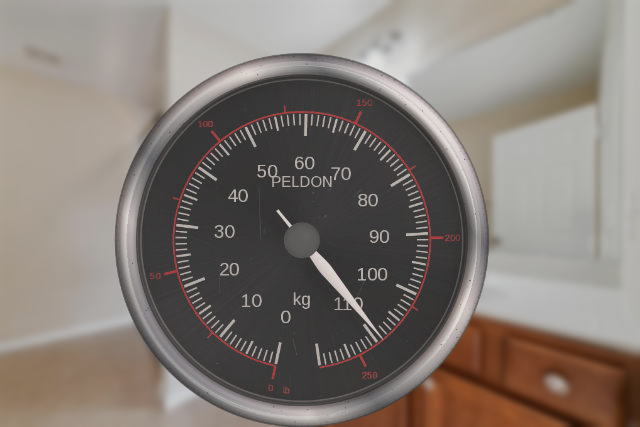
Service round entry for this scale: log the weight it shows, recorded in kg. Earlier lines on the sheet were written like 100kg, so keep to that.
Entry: 109kg
